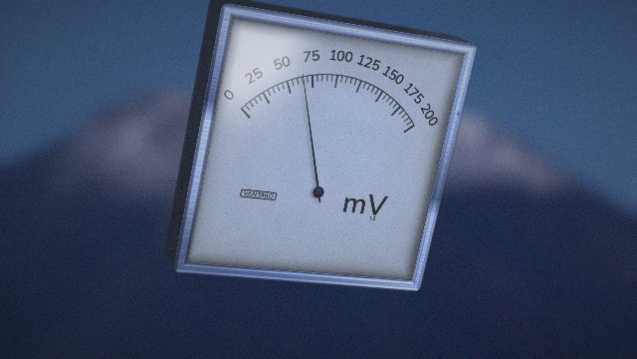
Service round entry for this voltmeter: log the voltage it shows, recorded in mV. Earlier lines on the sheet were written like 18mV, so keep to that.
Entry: 65mV
